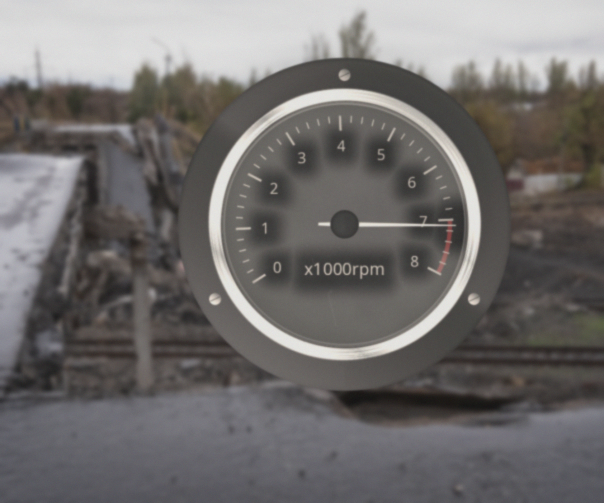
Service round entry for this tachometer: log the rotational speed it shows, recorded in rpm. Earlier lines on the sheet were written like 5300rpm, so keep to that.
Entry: 7100rpm
